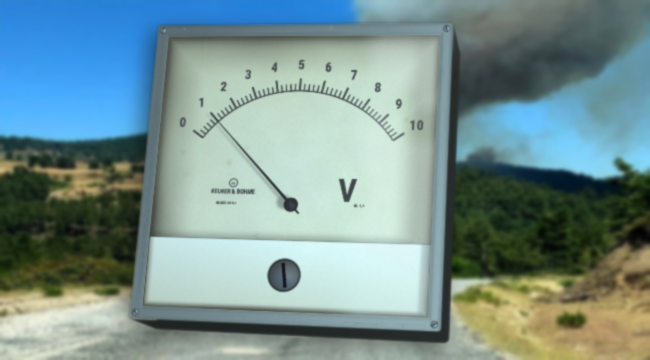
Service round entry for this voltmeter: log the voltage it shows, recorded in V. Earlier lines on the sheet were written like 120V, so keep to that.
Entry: 1V
